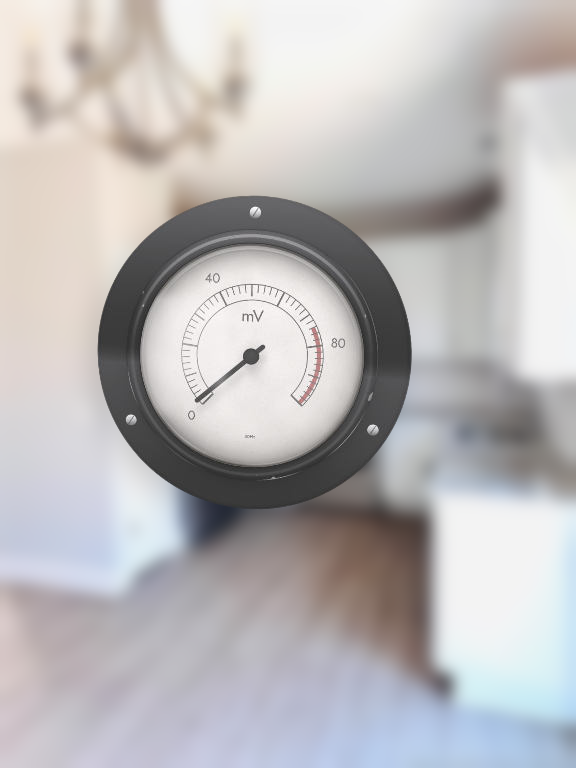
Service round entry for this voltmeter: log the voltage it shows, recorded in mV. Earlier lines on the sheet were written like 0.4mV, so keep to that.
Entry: 2mV
